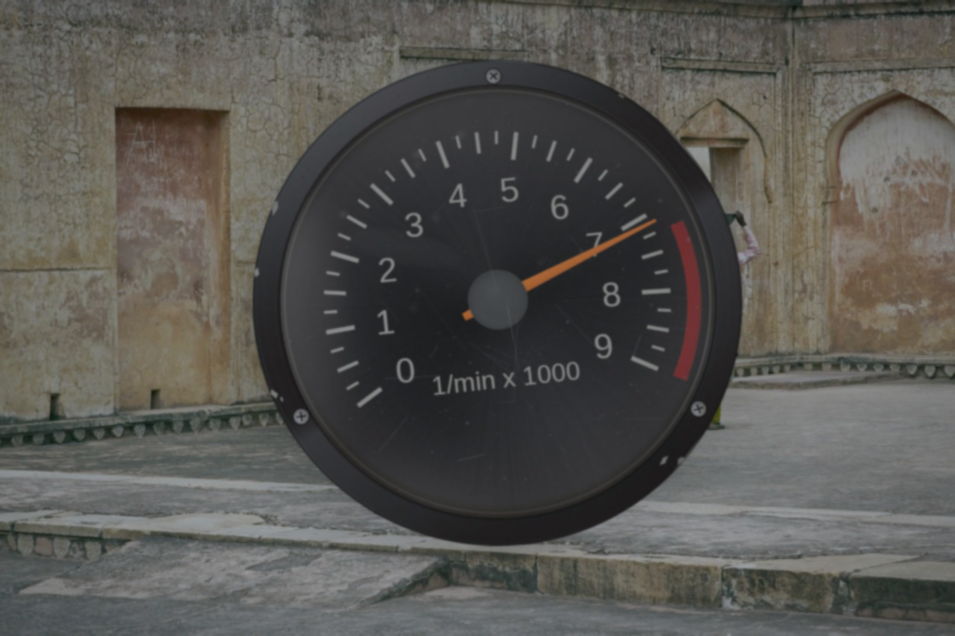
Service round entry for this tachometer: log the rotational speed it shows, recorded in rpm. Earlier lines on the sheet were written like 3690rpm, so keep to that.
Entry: 7125rpm
